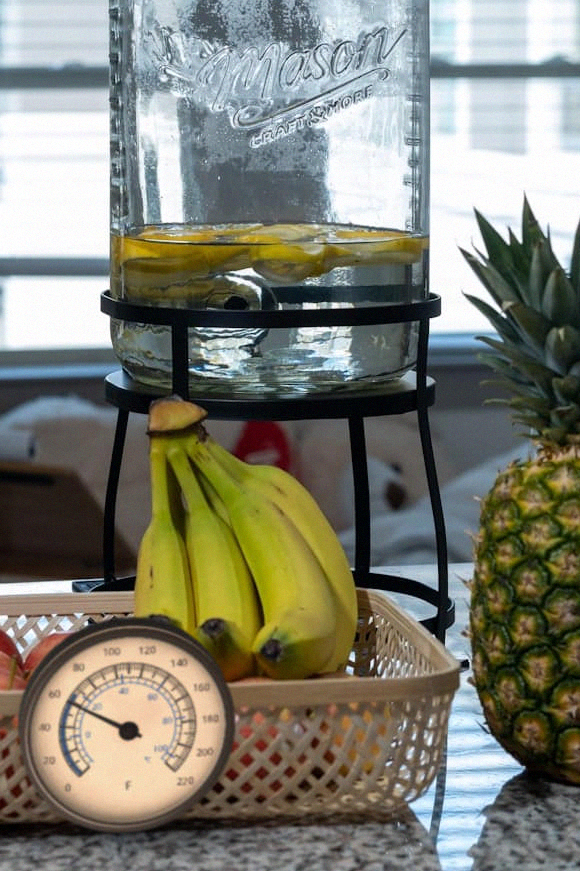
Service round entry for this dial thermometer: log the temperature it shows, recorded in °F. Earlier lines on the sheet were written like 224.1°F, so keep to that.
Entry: 60°F
